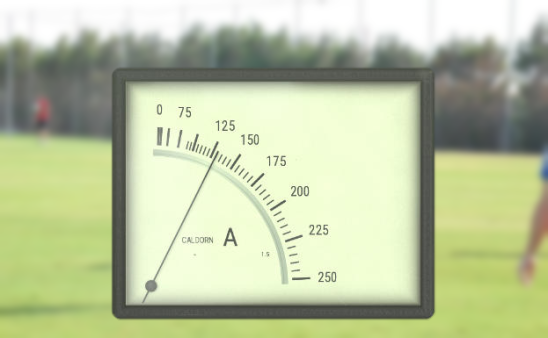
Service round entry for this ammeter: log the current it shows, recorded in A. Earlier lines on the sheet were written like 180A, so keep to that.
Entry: 130A
